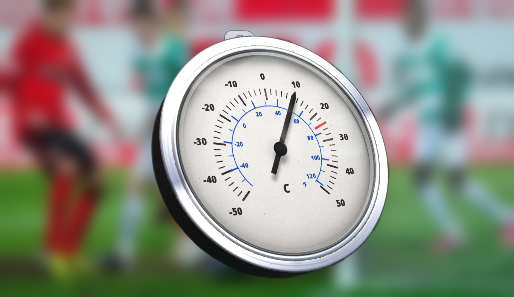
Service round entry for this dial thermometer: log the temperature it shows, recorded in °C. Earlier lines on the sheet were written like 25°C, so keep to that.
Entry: 10°C
